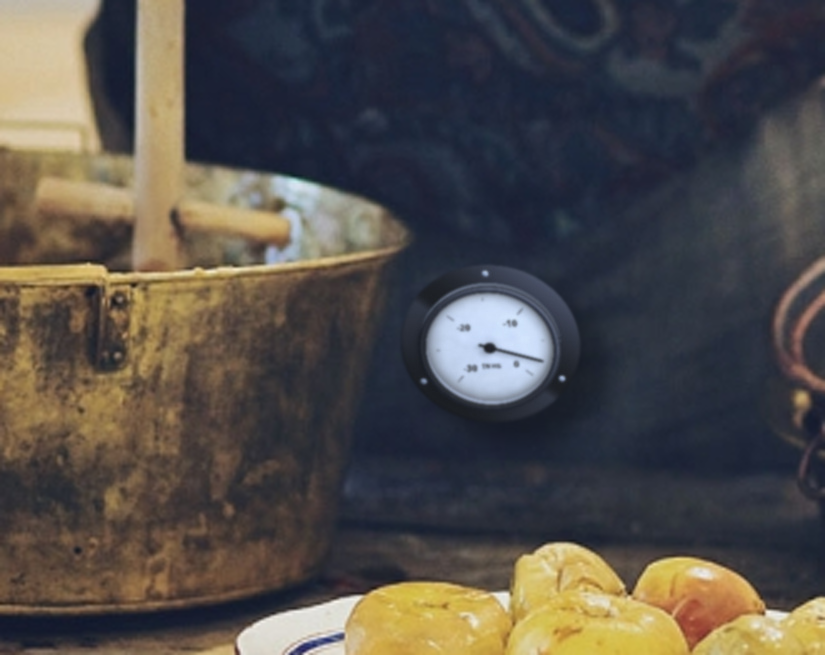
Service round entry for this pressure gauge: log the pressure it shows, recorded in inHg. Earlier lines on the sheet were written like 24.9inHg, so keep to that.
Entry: -2.5inHg
